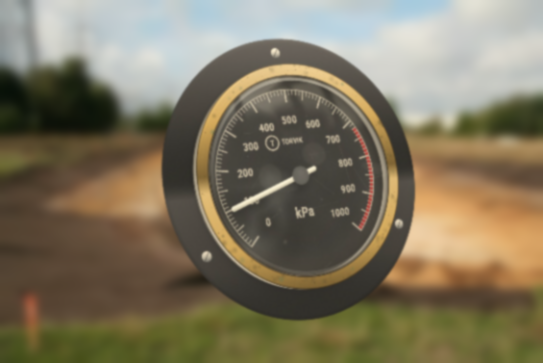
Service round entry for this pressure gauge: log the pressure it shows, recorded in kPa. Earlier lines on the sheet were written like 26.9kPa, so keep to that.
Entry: 100kPa
